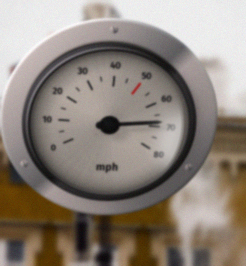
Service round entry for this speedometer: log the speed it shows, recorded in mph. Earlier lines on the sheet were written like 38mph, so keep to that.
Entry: 67.5mph
